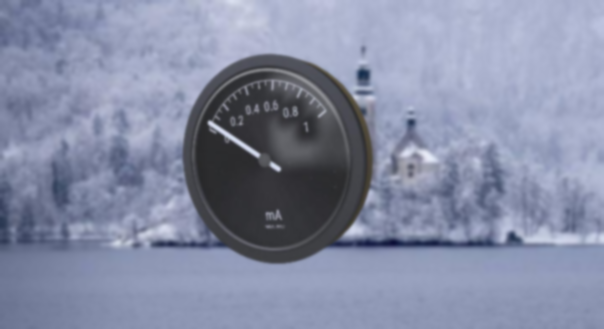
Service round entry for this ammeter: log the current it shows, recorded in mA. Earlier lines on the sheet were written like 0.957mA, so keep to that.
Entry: 0.05mA
